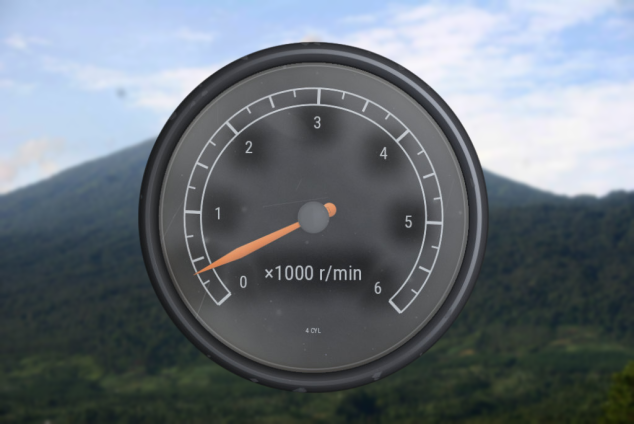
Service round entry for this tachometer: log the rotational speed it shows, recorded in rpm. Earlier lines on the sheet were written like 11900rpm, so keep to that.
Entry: 375rpm
